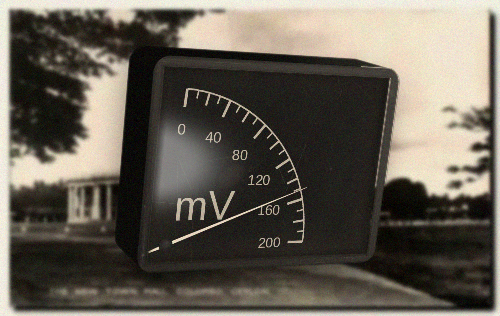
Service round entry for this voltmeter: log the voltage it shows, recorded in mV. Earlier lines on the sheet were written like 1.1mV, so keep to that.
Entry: 150mV
